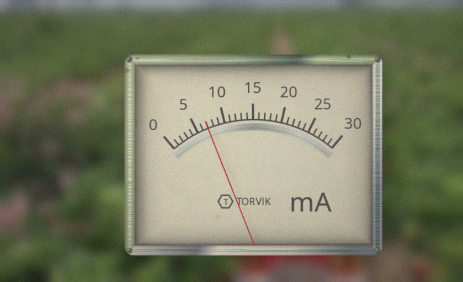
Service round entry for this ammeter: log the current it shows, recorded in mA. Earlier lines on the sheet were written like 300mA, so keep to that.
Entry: 7mA
